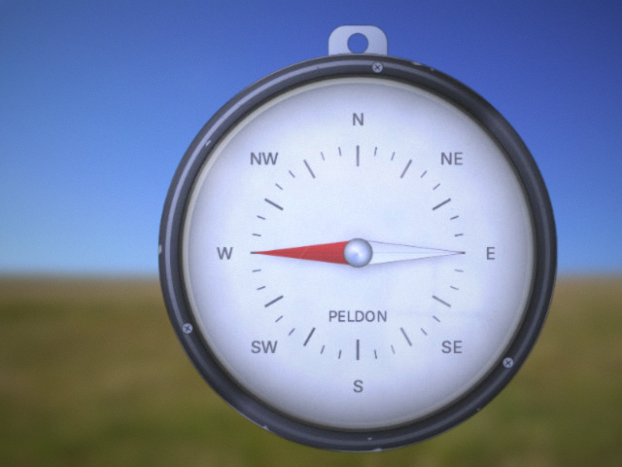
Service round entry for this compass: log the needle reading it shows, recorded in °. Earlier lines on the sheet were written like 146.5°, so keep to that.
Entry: 270°
